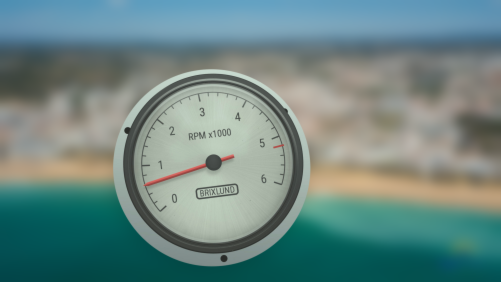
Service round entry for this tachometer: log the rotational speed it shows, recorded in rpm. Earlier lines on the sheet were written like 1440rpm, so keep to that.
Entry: 600rpm
